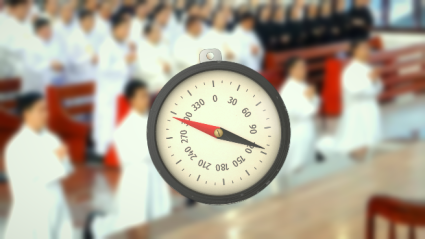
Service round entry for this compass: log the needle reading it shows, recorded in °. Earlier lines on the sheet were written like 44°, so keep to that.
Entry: 295°
